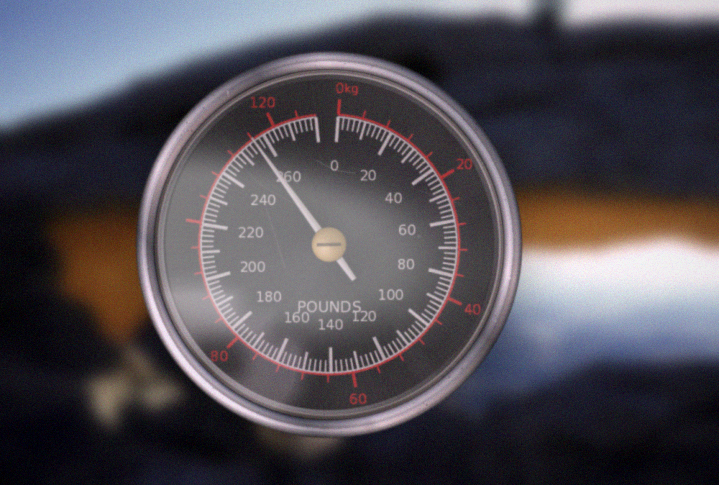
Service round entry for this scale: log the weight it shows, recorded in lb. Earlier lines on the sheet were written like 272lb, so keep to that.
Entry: 256lb
